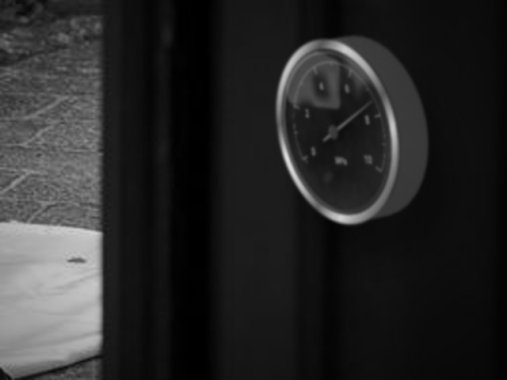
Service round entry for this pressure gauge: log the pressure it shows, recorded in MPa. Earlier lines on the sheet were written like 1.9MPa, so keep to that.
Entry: 7.5MPa
